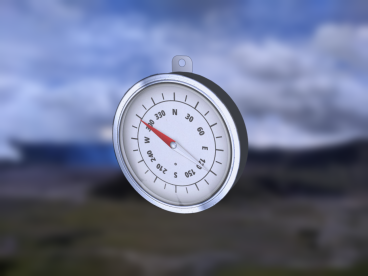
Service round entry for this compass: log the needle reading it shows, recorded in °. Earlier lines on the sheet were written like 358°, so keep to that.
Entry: 300°
